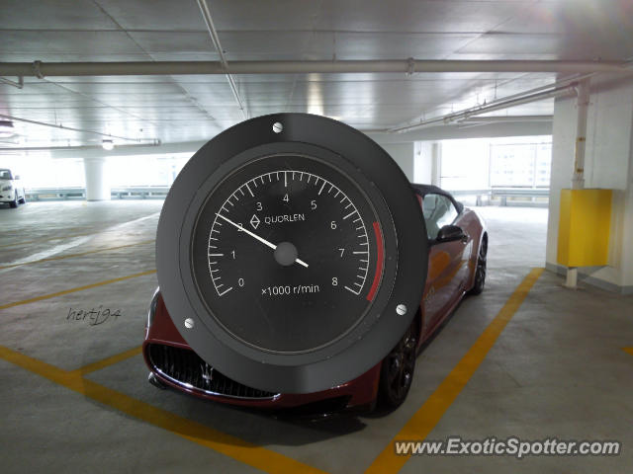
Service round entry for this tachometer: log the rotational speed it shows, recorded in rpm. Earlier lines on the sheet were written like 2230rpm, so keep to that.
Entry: 2000rpm
